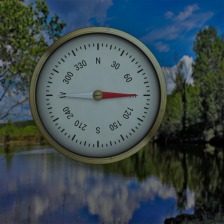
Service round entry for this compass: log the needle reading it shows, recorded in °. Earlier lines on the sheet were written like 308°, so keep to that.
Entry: 90°
